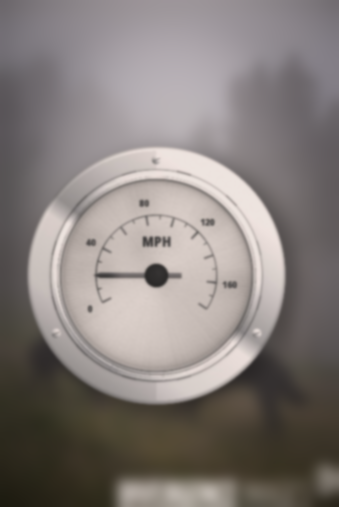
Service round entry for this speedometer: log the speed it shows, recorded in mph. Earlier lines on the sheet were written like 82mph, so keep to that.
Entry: 20mph
